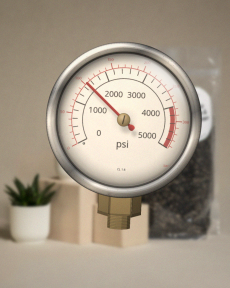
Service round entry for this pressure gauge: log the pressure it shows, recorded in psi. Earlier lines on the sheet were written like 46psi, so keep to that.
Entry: 1500psi
